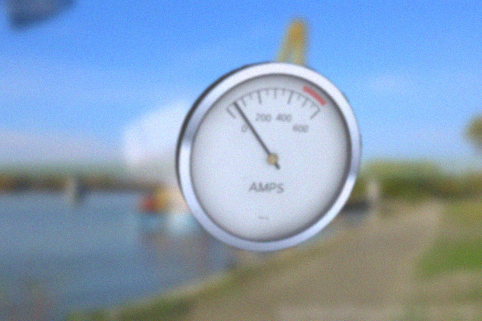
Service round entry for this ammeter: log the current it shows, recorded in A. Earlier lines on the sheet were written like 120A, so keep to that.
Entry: 50A
